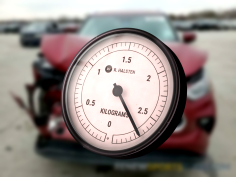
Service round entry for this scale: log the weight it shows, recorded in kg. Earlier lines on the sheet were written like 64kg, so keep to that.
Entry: 2.7kg
